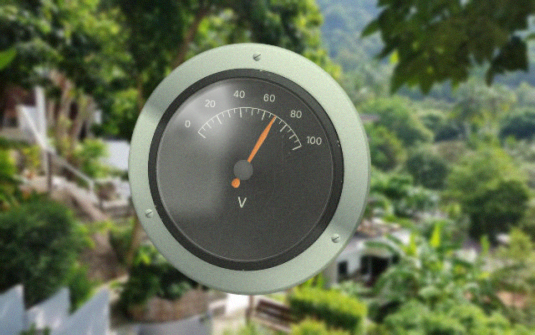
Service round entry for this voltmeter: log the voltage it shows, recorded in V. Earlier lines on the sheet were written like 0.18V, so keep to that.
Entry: 70V
